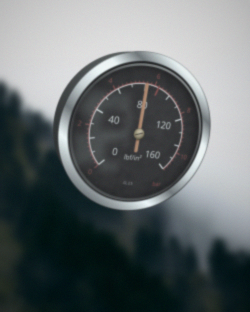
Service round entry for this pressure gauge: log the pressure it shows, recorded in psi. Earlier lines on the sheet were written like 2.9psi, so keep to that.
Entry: 80psi
